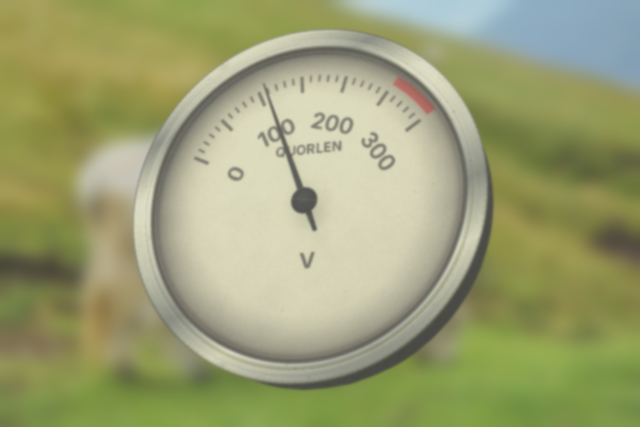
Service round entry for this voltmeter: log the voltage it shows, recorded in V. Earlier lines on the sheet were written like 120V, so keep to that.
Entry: 110V
